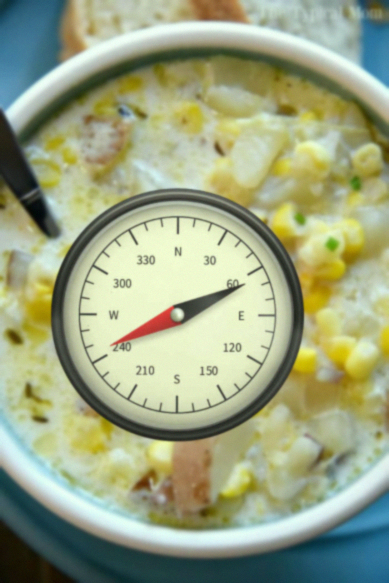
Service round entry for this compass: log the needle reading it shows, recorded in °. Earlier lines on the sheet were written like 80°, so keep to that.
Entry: 245°
